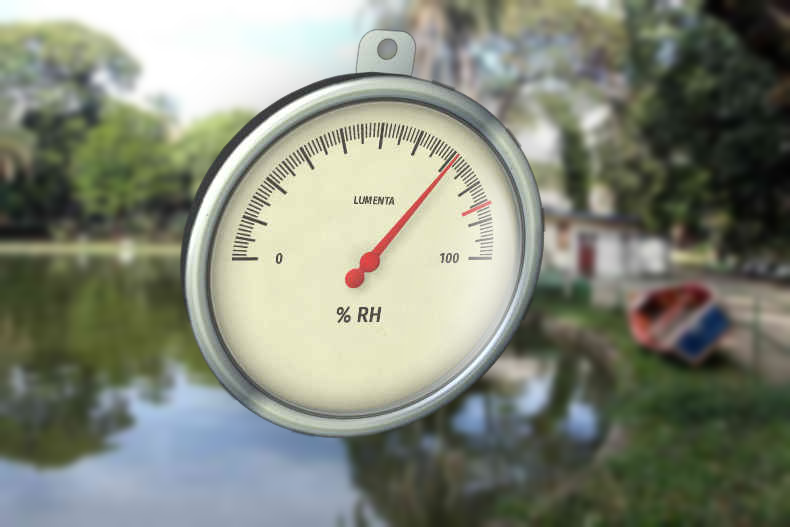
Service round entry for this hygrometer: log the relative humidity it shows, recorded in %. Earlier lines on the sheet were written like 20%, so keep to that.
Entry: 70%
